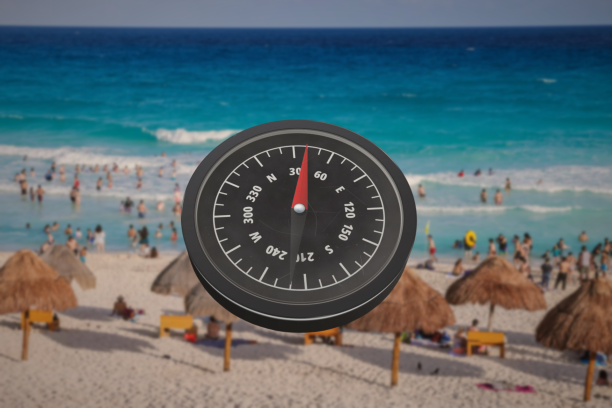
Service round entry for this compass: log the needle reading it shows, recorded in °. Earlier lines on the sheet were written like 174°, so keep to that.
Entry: 40°
